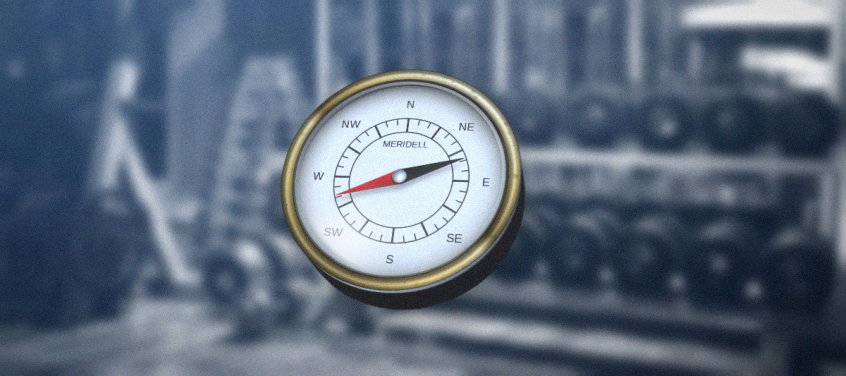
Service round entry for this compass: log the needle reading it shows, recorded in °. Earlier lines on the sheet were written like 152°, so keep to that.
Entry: 250°
